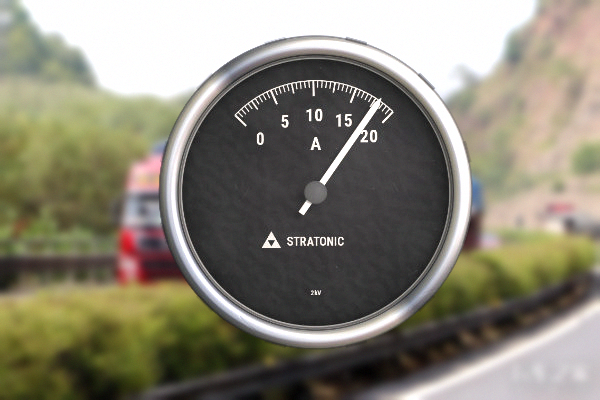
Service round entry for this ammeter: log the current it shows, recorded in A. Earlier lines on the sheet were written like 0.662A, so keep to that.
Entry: 18A
